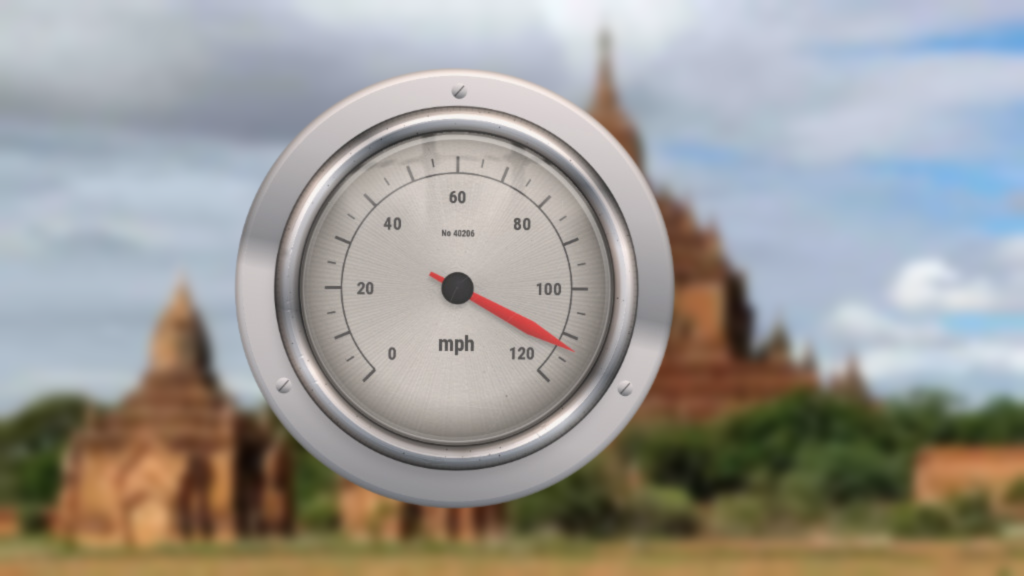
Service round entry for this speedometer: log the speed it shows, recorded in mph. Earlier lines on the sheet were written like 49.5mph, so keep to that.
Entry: 112.5mph
